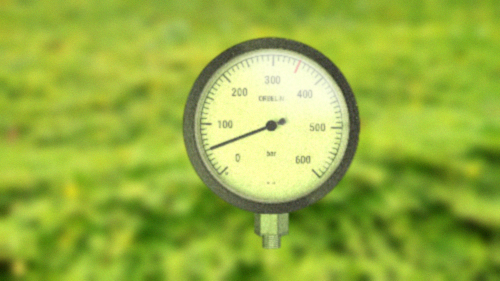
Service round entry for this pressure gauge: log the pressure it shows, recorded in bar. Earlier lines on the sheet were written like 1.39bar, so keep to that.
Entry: 50bar
